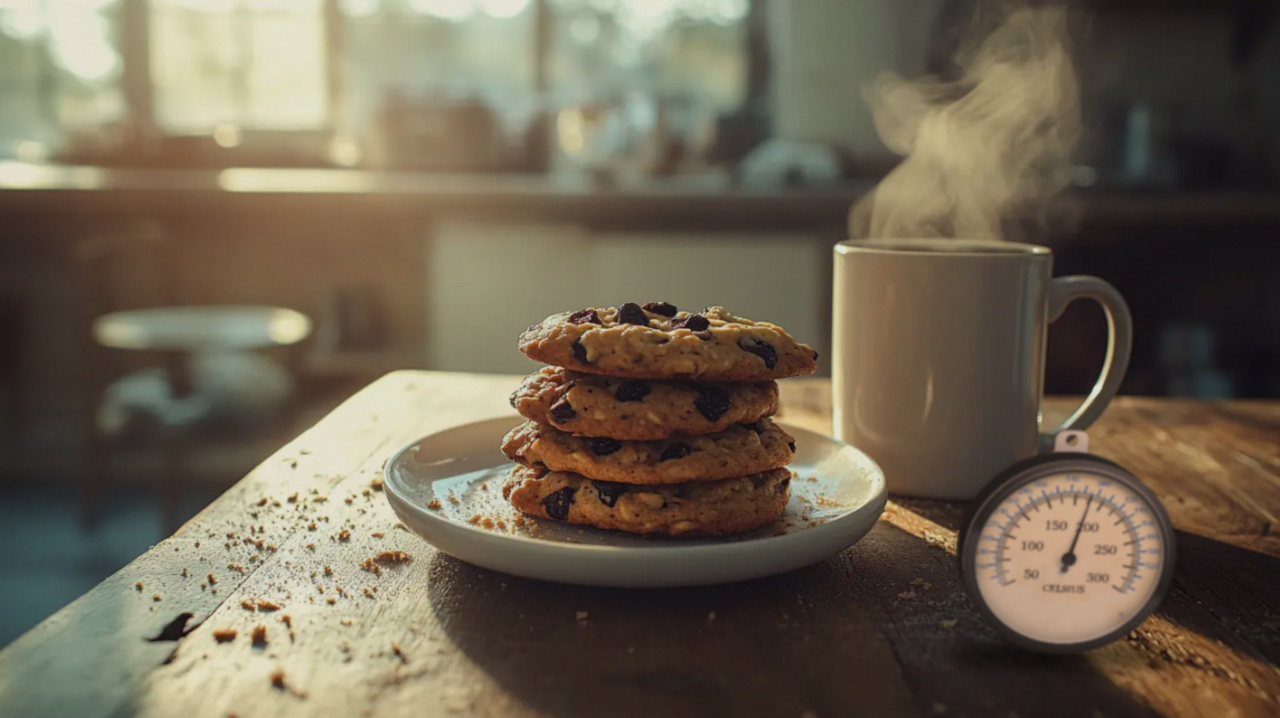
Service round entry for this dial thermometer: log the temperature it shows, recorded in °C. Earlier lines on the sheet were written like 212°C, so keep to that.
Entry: 187.5°C
